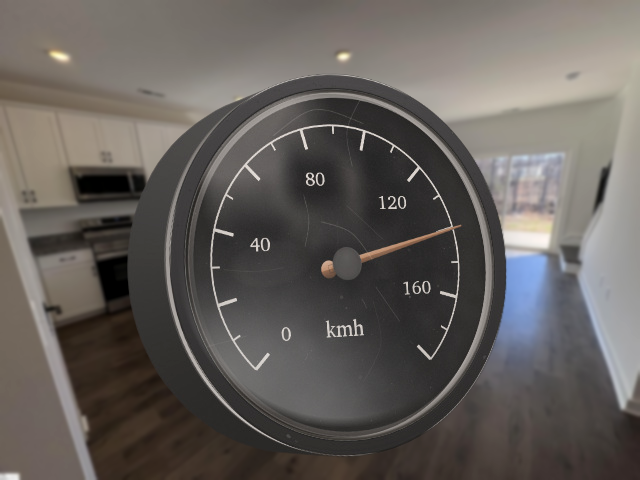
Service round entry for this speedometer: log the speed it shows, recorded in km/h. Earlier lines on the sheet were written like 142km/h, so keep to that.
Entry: 140km/h
